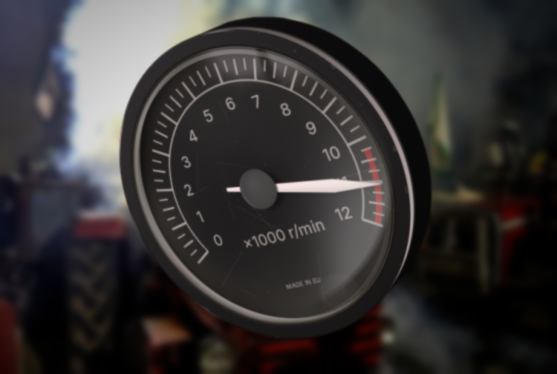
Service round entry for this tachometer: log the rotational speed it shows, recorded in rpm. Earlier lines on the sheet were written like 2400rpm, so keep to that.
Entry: 11000rpm
